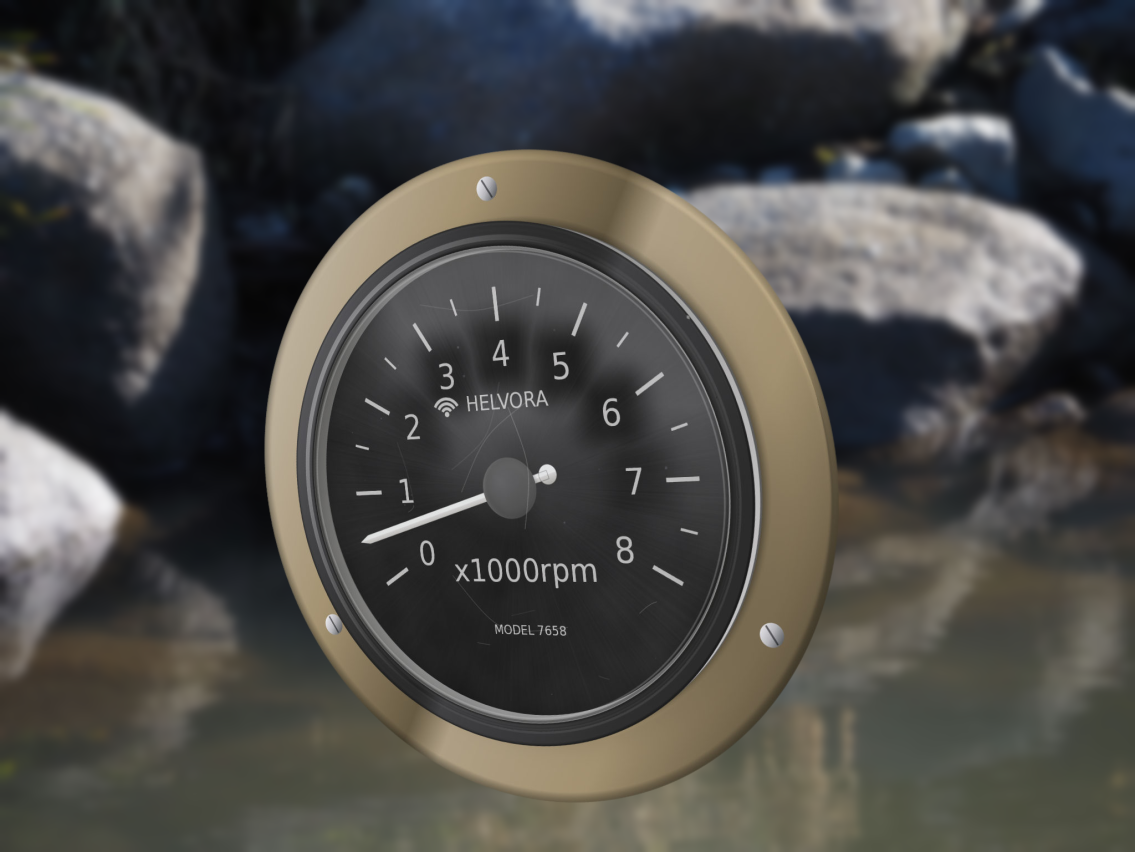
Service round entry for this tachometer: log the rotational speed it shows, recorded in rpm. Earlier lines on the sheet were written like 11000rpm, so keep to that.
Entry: 500rpm
